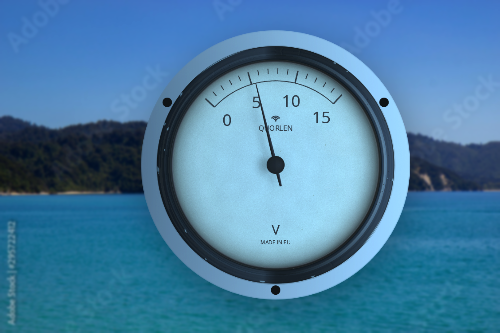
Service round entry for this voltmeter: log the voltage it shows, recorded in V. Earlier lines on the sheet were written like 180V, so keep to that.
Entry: 5.5V
